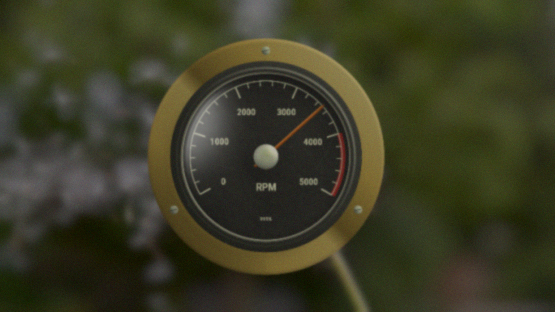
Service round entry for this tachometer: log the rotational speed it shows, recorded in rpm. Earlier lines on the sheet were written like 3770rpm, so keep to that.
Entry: 3500rpm
